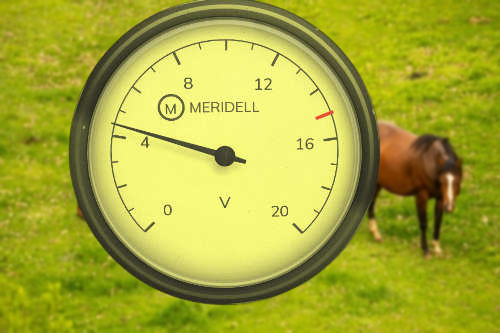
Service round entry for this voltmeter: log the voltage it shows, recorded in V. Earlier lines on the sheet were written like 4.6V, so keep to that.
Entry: 4.5V
